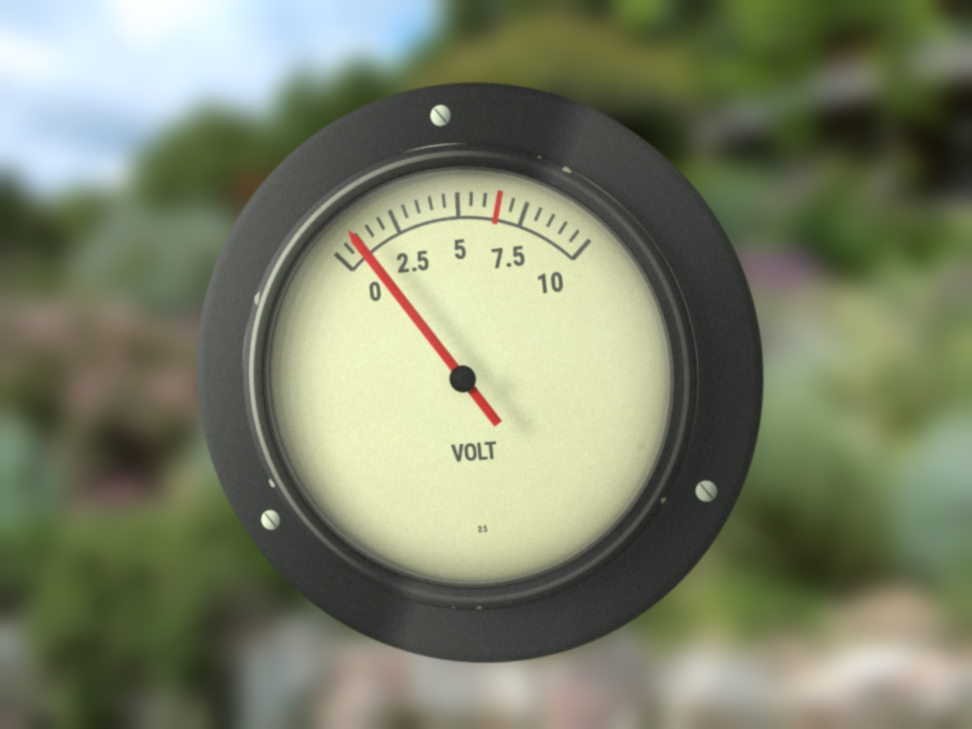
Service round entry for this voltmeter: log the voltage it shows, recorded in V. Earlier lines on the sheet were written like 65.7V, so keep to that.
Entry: 1V
